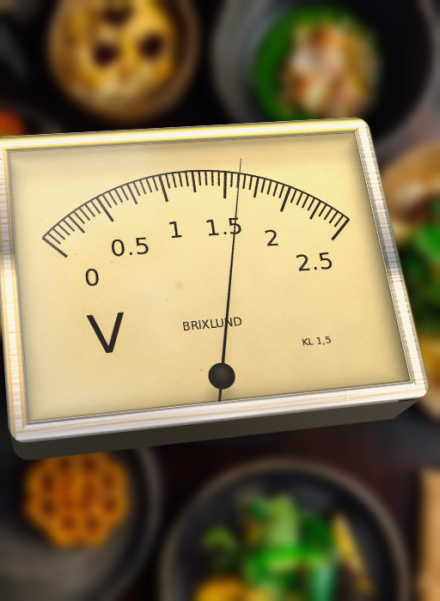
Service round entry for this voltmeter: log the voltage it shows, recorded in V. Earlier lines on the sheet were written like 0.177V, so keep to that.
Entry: 1.6V
